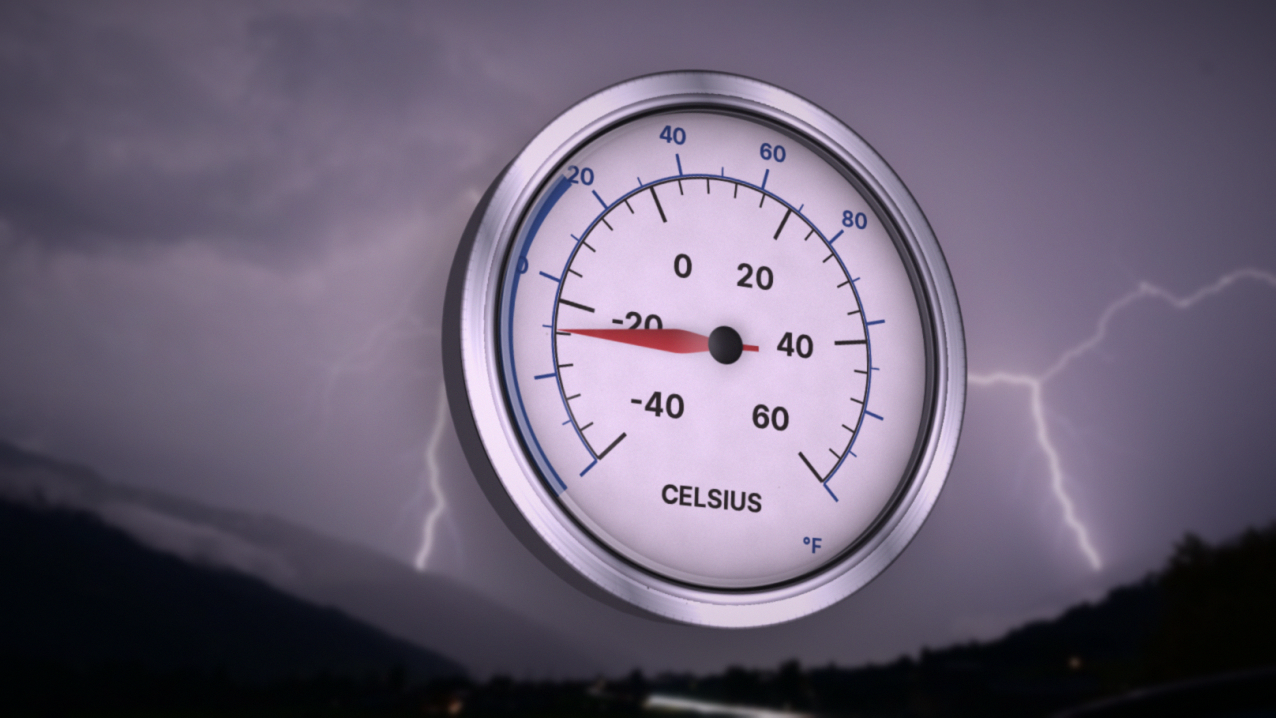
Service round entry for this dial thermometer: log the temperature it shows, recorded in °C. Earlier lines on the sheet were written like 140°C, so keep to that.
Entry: -24°C
